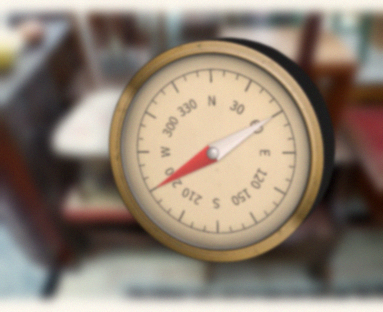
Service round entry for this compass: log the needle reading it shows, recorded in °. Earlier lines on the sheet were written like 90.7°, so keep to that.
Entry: 240°
